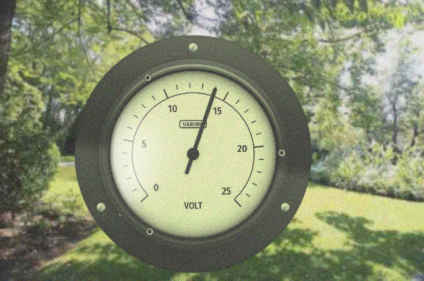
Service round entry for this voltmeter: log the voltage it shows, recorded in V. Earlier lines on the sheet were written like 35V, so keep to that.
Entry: 14V
